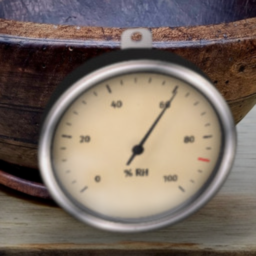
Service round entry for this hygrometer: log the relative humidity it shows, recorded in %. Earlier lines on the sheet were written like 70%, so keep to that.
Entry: 60%
